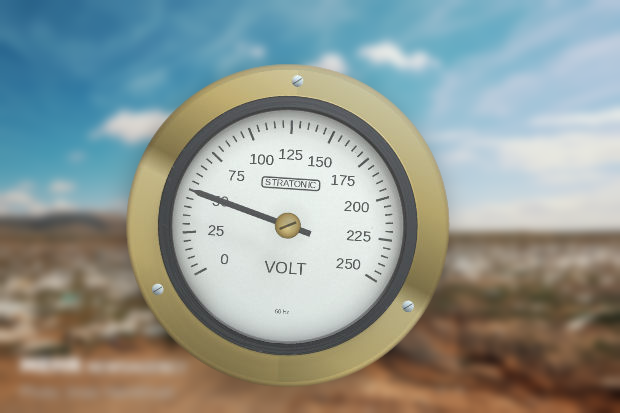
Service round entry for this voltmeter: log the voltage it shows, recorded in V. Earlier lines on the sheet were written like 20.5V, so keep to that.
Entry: 50V
